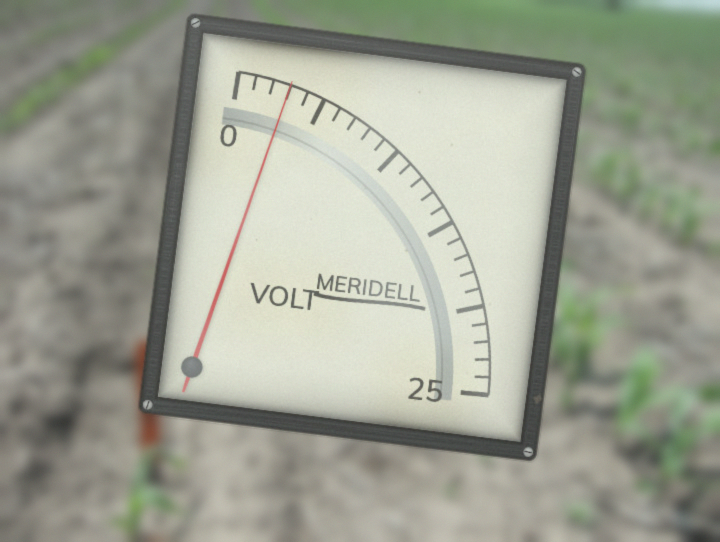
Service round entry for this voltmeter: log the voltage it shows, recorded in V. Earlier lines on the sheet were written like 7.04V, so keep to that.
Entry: 3V
